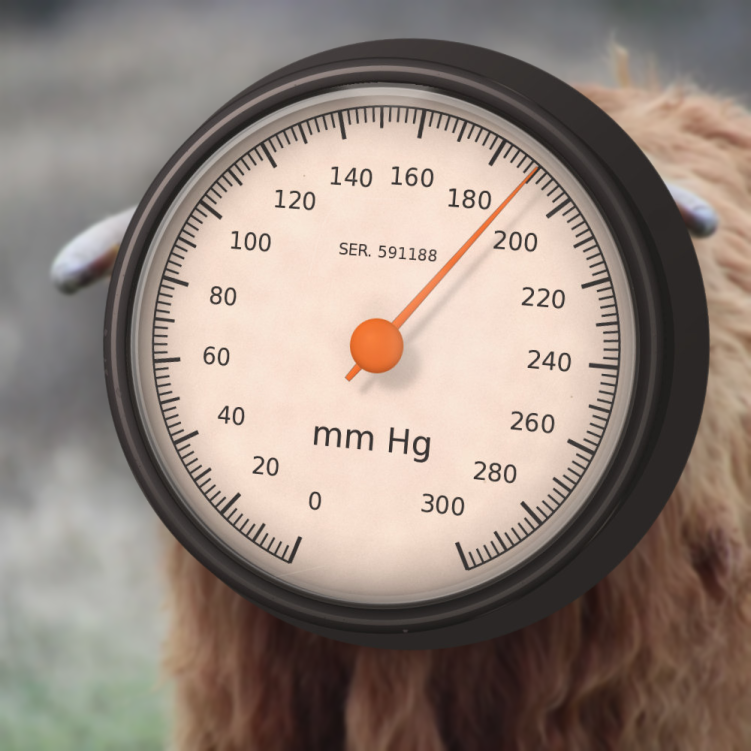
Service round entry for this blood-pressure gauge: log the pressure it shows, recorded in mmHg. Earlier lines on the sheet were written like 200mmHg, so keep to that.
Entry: 190mmHg
